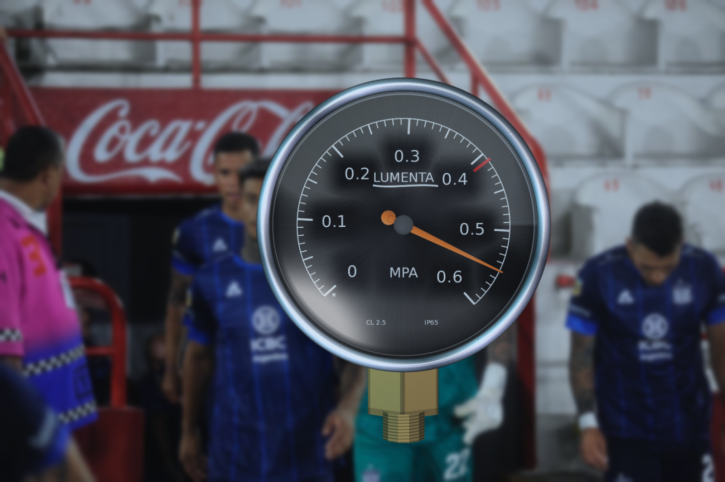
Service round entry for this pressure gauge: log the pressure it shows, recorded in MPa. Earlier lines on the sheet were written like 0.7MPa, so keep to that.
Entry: 0.55MPa
